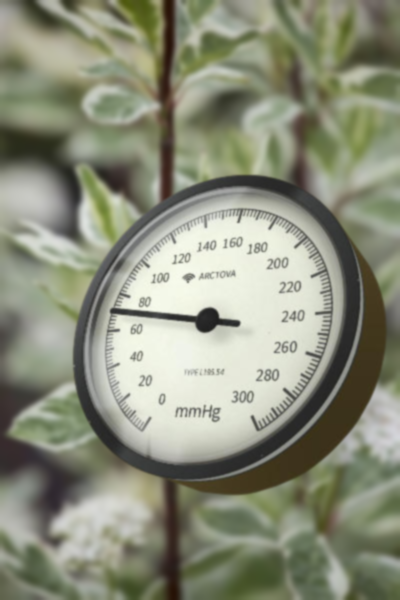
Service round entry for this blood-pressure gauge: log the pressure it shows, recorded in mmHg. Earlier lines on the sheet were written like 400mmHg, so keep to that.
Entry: 70mmHg
